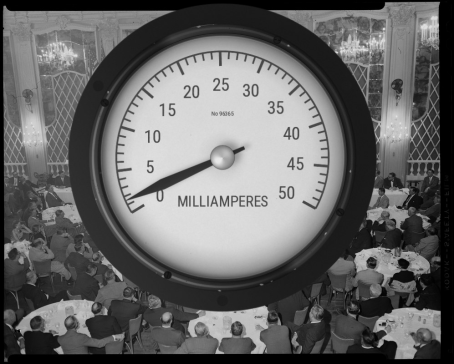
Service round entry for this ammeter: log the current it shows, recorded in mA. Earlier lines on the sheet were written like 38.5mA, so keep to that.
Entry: 1.5mA
